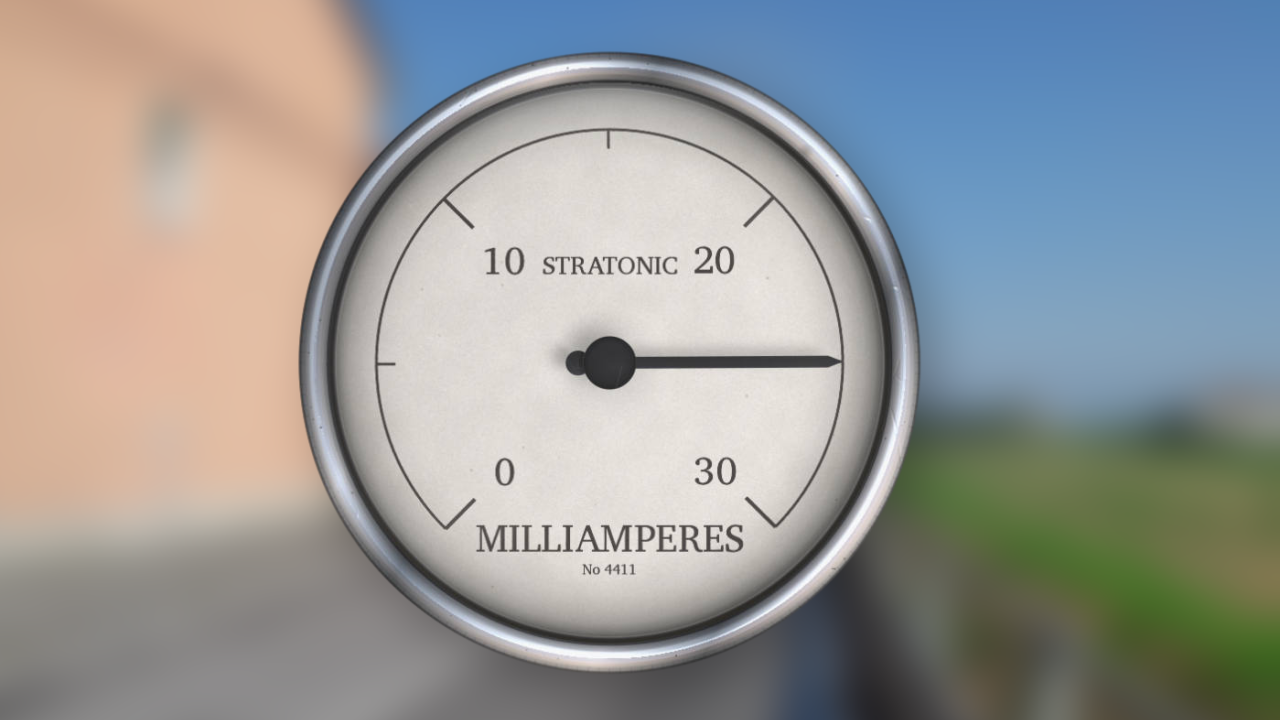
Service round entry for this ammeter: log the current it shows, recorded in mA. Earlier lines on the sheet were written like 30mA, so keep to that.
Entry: 25mA
